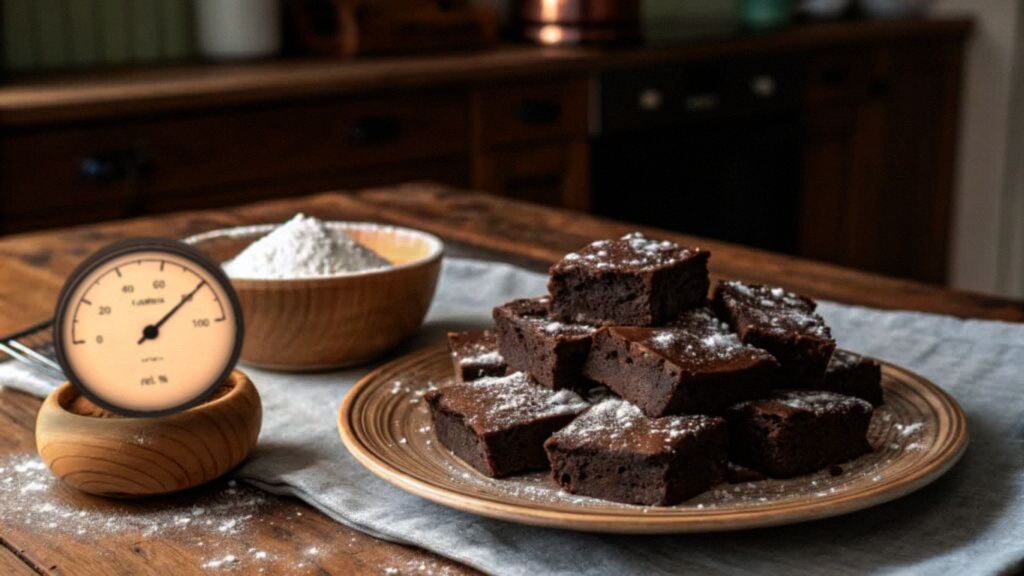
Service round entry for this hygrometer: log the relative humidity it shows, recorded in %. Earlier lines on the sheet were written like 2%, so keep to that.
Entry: 80%
